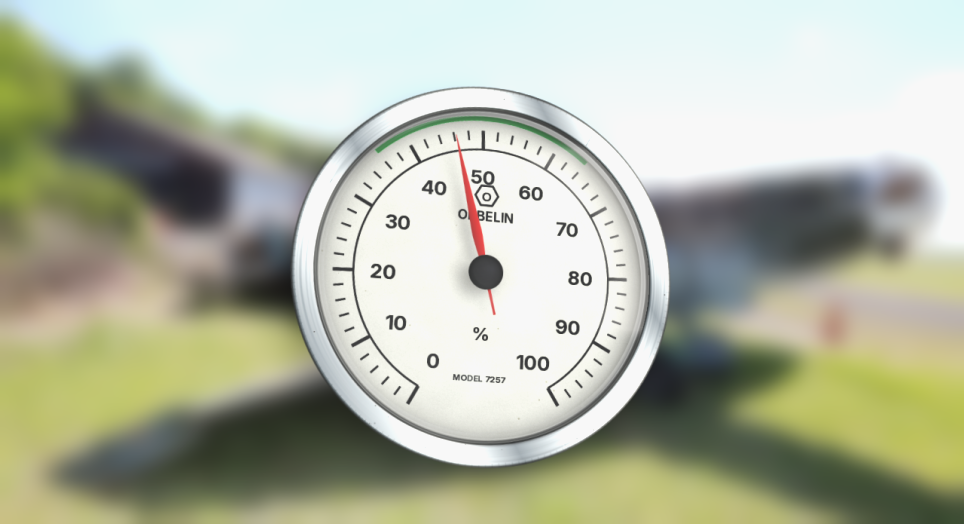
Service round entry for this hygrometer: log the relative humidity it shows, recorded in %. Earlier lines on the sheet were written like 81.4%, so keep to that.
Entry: 46%
